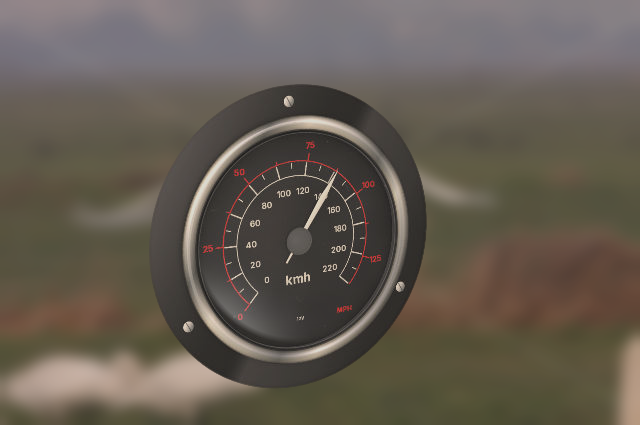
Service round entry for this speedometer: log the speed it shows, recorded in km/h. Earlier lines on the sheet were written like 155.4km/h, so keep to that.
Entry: 140km/h
